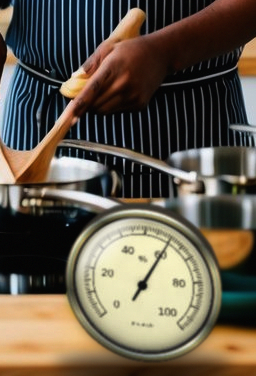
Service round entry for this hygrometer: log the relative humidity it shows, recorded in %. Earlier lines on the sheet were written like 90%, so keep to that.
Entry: 60%
